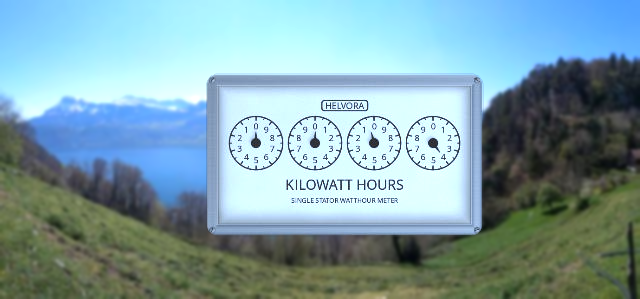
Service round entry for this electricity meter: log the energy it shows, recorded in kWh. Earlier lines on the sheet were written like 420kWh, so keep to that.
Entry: 4kWh
